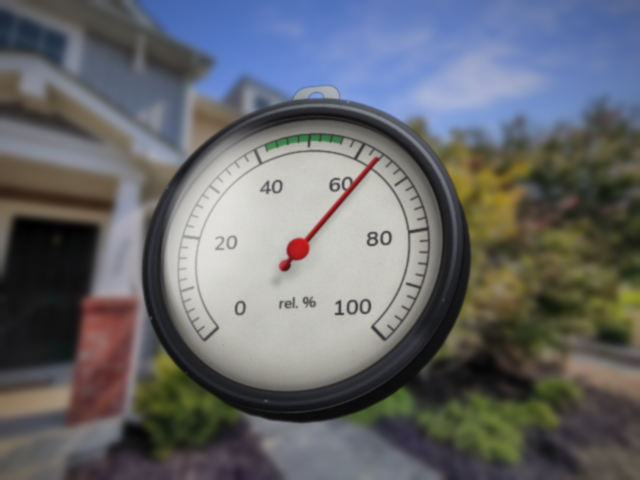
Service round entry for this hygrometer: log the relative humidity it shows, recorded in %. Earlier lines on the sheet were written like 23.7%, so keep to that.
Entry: 64%
